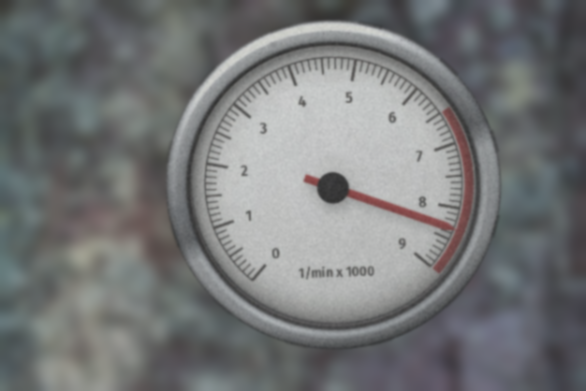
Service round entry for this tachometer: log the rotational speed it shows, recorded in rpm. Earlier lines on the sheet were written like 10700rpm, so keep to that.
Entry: 8300rpm
